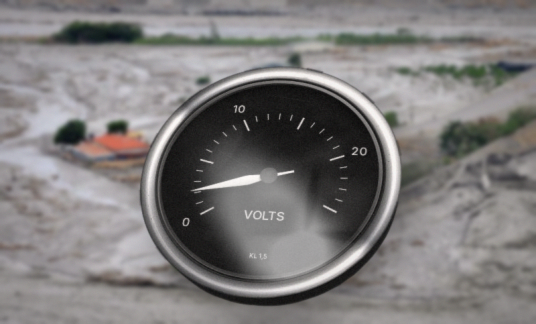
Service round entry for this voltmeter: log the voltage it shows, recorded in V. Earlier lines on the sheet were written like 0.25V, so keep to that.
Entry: 2V
